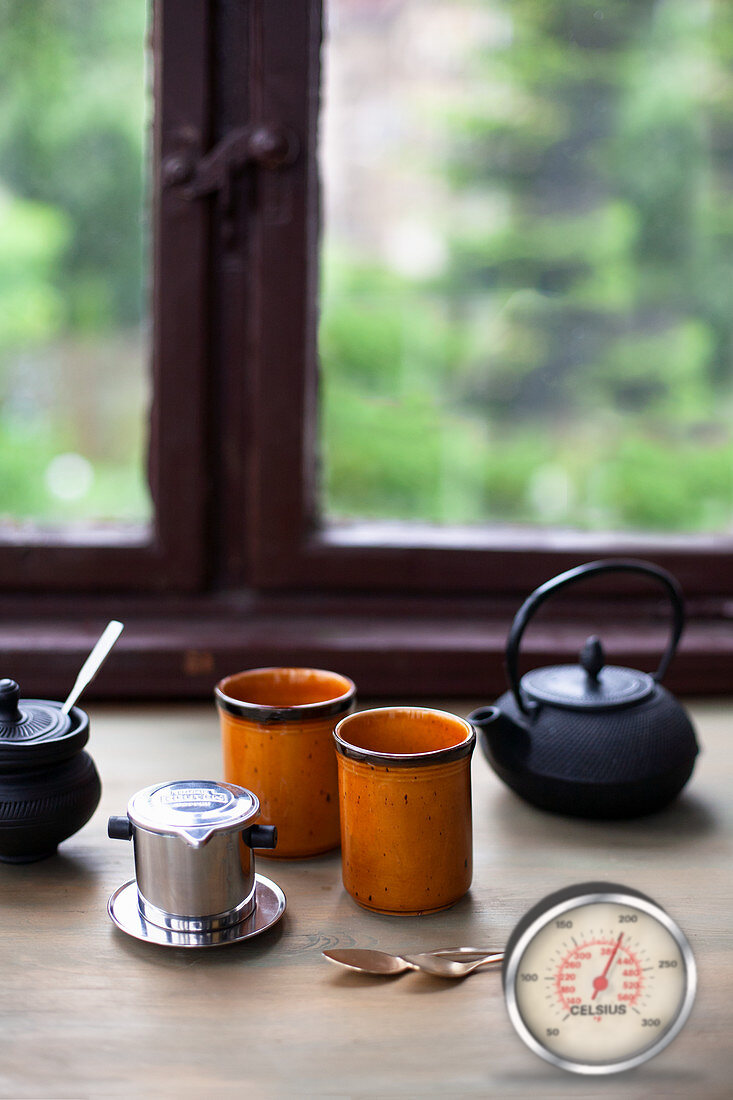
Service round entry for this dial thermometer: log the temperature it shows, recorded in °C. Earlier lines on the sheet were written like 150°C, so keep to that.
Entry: 200°C
